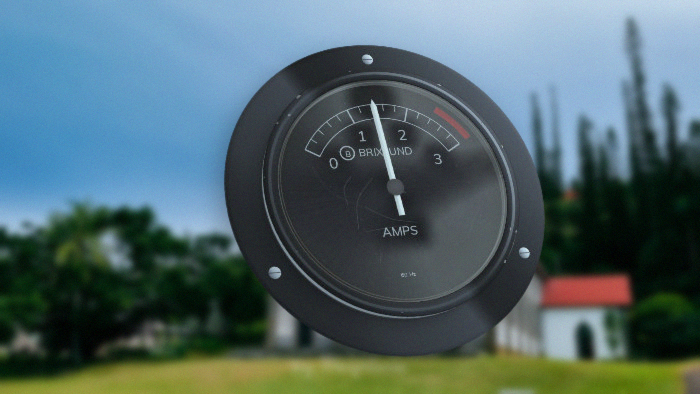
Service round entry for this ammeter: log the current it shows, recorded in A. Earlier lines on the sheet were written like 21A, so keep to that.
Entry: 1.4A
